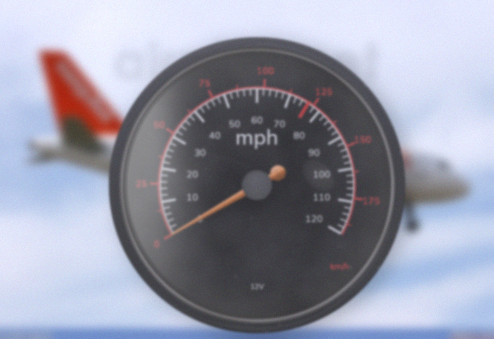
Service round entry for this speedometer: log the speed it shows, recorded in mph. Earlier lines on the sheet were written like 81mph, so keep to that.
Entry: 0mph
